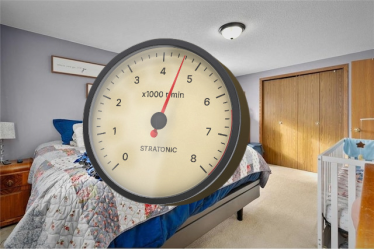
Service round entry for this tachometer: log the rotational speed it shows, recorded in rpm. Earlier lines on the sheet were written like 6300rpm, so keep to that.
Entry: 4600rpm
